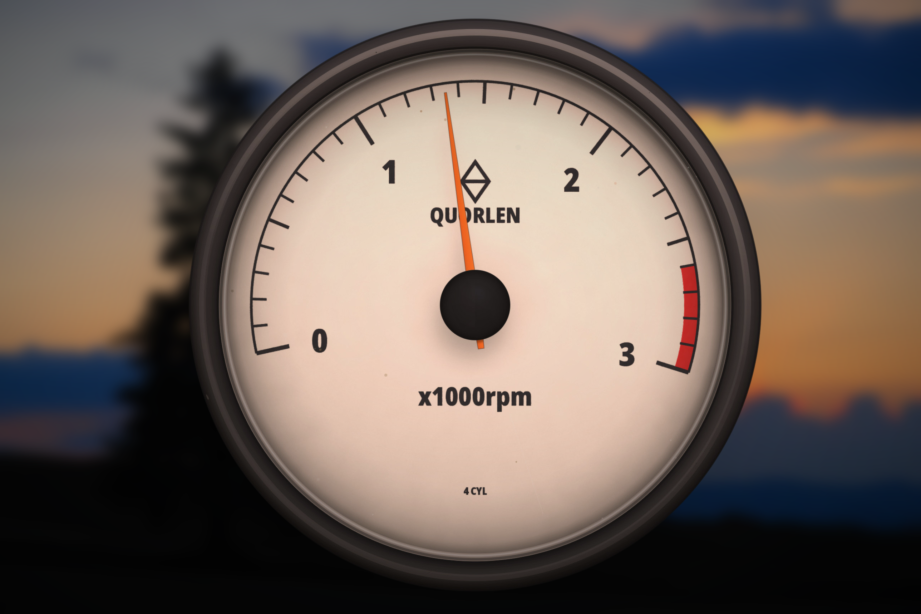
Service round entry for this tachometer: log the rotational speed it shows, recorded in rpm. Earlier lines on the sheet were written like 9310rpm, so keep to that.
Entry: 1350rpm
